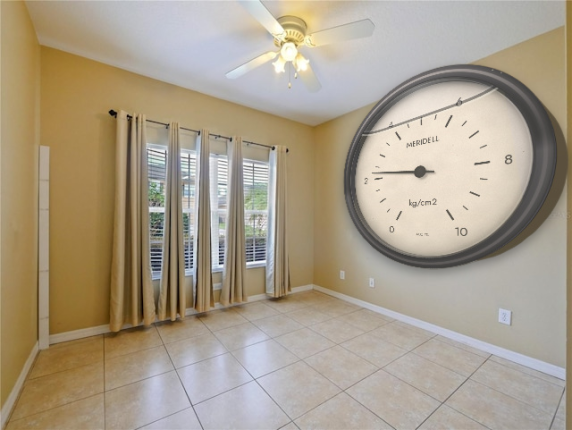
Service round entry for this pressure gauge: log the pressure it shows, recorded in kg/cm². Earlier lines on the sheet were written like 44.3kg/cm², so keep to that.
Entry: 2.25kg/cm²
